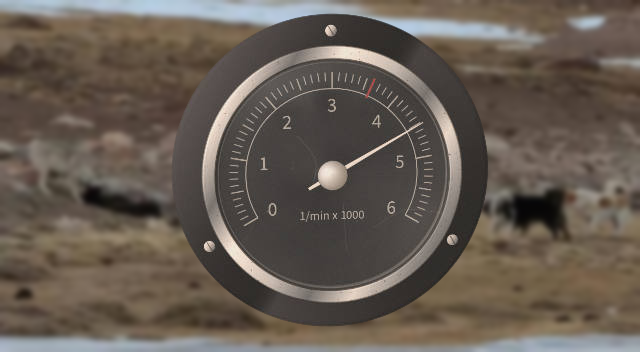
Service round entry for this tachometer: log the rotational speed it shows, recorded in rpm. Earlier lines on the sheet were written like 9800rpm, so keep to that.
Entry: 4500rpm
